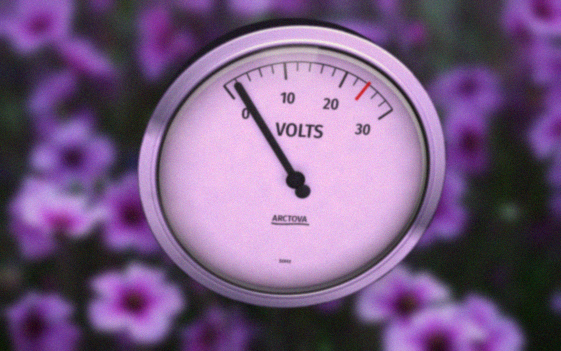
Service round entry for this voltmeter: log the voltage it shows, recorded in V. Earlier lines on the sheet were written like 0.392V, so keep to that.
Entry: 2V
